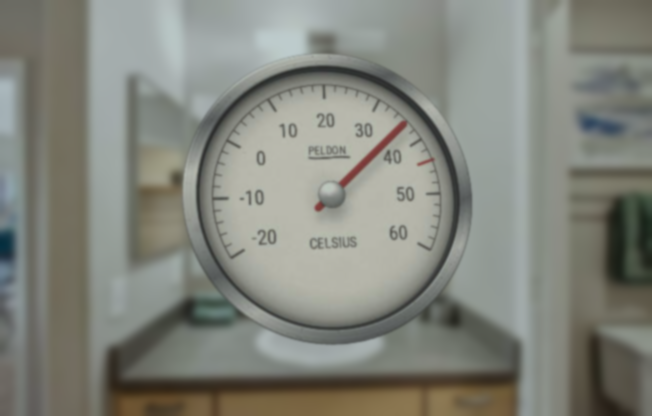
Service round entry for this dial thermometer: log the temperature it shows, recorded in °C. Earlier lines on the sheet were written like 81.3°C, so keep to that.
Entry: 36°C
